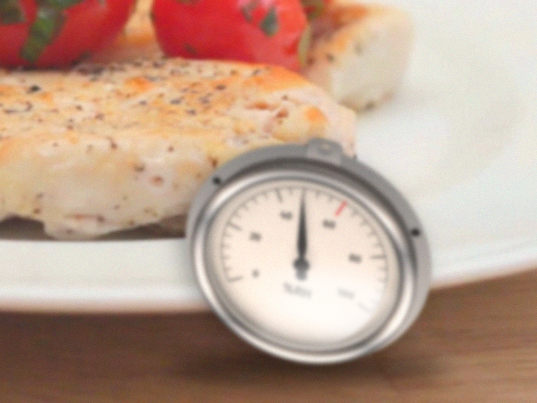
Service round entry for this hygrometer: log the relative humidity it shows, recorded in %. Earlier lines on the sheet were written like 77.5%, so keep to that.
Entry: 48%
